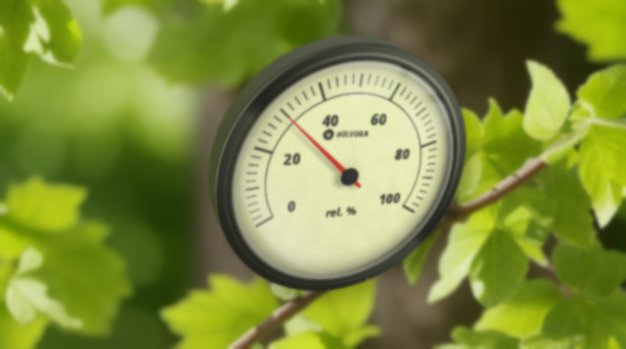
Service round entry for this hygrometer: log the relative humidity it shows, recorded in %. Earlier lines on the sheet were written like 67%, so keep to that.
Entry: 30%
